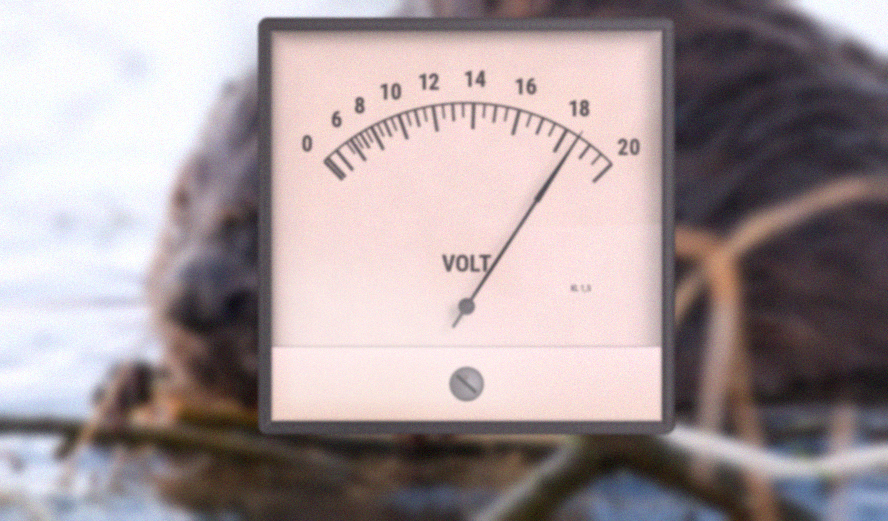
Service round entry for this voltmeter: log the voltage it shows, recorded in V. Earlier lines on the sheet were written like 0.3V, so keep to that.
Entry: 18.5V
